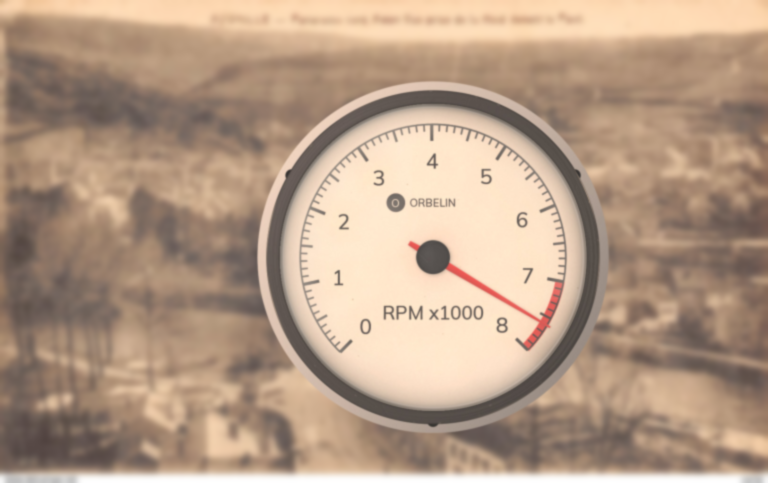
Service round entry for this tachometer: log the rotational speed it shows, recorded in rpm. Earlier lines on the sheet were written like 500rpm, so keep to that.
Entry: 7600rpm
